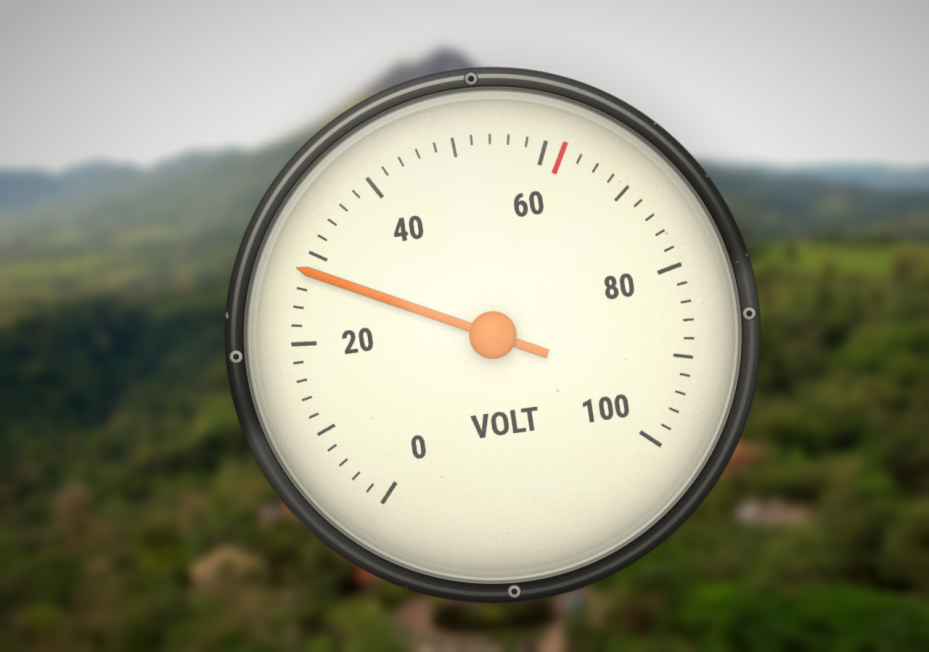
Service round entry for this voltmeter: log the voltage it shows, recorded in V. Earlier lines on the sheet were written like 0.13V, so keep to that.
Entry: 28V
